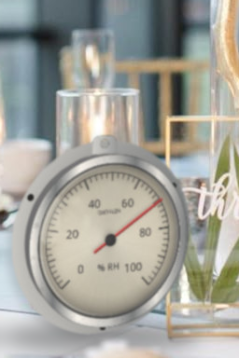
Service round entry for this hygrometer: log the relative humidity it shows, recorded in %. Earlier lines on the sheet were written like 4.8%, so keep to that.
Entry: 70%
